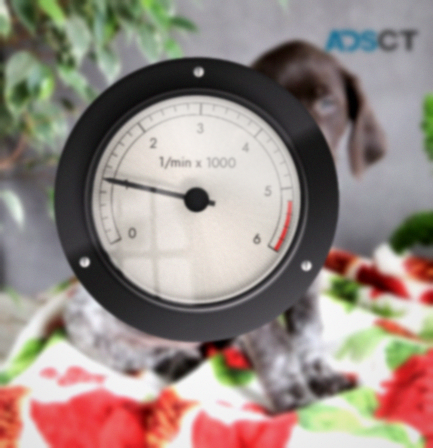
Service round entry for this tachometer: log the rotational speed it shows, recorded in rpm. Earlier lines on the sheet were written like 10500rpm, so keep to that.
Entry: 1000rpm
